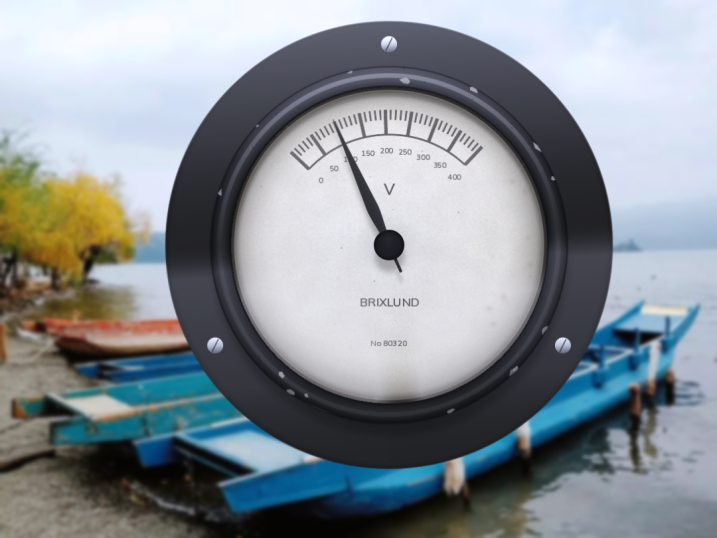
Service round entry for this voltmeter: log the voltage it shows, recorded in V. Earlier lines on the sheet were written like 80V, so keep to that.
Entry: 100V
